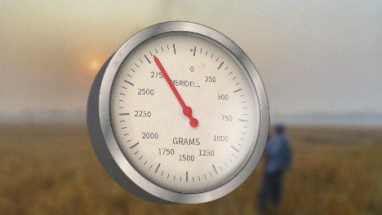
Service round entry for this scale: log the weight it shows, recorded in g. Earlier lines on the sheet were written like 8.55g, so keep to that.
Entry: 2800g
